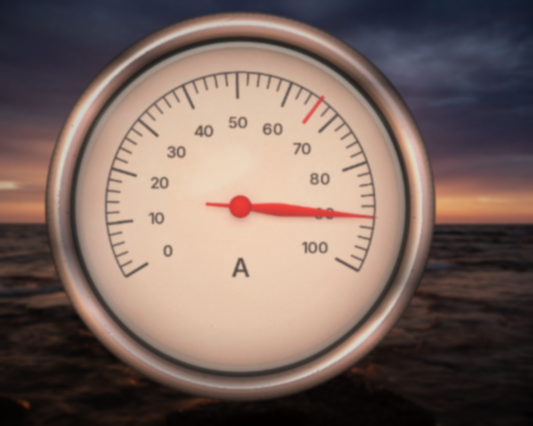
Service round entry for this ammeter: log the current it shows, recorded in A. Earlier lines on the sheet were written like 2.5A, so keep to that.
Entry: 90A
